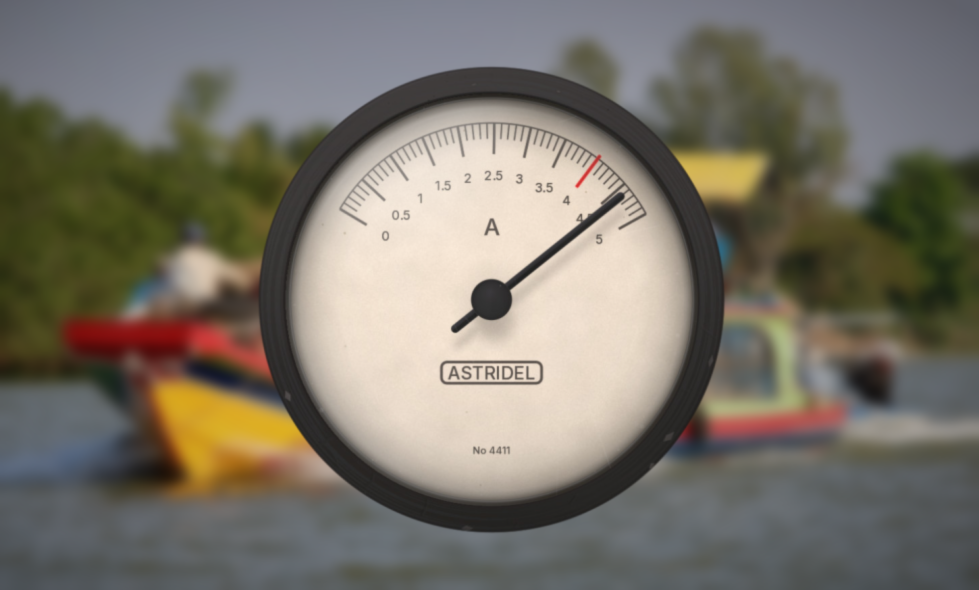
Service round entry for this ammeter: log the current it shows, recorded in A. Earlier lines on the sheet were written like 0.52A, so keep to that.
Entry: 4.6A
